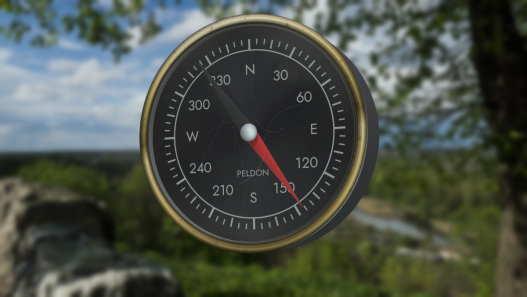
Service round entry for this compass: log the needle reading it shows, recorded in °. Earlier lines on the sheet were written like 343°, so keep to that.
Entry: 145°
